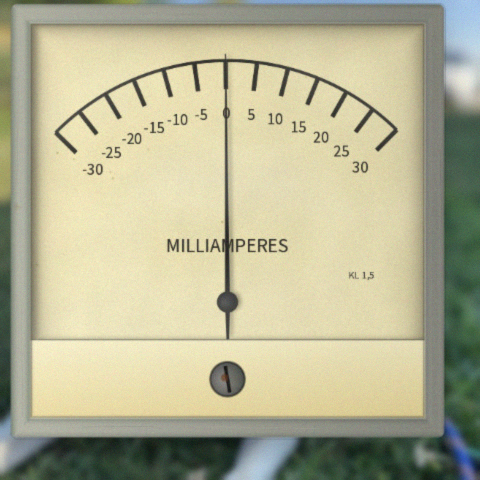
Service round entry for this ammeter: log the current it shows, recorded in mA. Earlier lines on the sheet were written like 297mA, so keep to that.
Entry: 0mA
